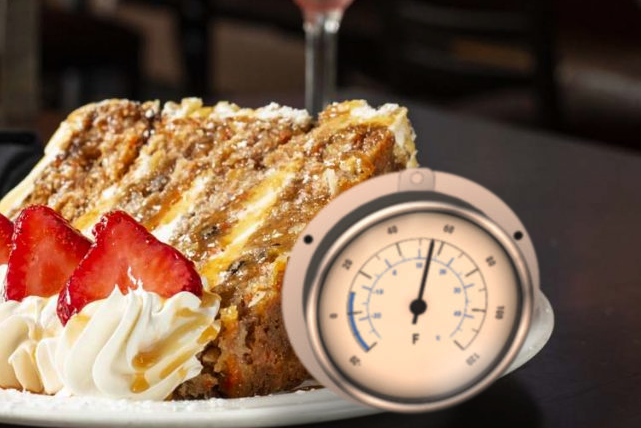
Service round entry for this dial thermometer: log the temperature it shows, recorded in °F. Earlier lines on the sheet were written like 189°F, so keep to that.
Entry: 55°F
